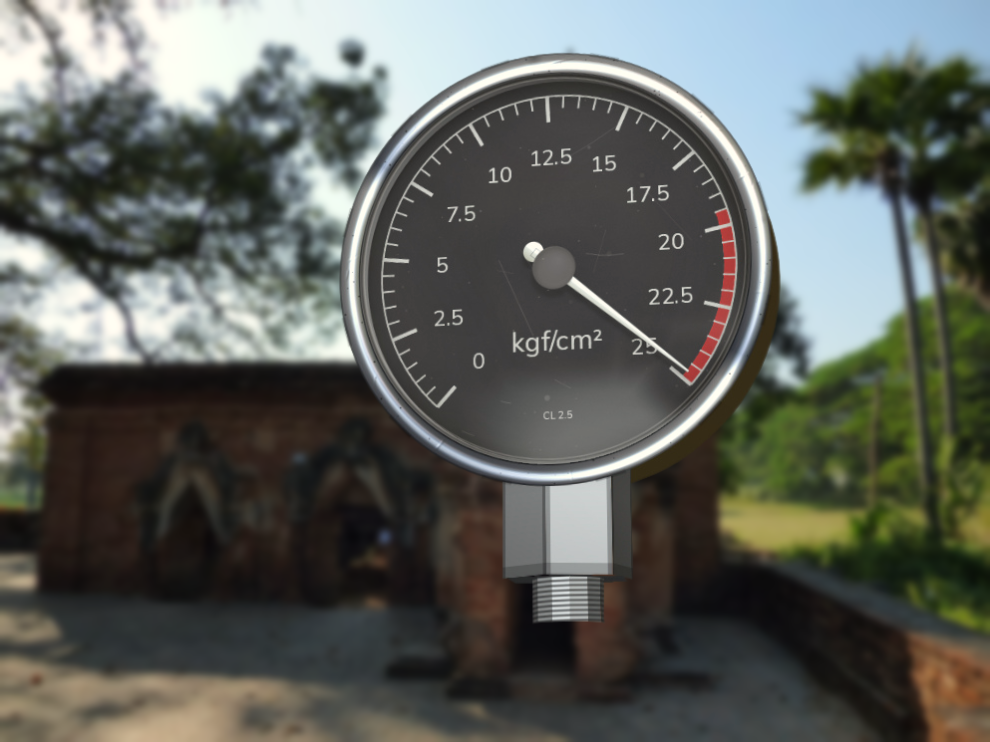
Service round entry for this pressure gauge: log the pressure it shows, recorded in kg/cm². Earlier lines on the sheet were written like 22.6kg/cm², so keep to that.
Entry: 24.75kg/cm²
